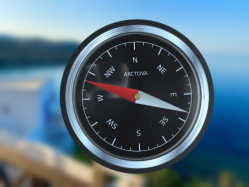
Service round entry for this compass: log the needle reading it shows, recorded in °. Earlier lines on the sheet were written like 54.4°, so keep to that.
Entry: 290°
